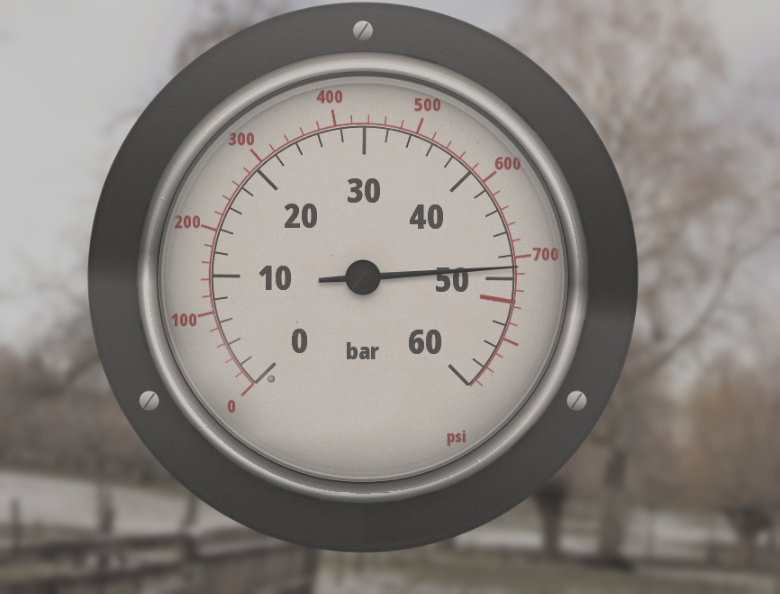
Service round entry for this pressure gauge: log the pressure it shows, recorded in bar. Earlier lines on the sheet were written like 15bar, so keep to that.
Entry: 49bar
